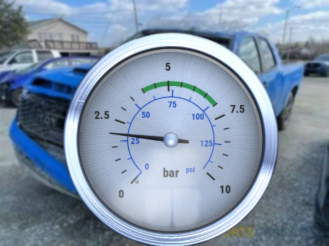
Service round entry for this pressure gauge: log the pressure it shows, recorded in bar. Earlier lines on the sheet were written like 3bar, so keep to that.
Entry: 2bar
